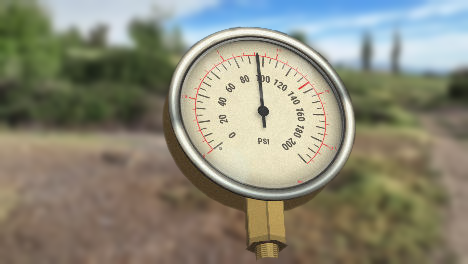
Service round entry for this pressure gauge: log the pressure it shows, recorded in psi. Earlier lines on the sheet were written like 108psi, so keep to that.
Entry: 95psi
